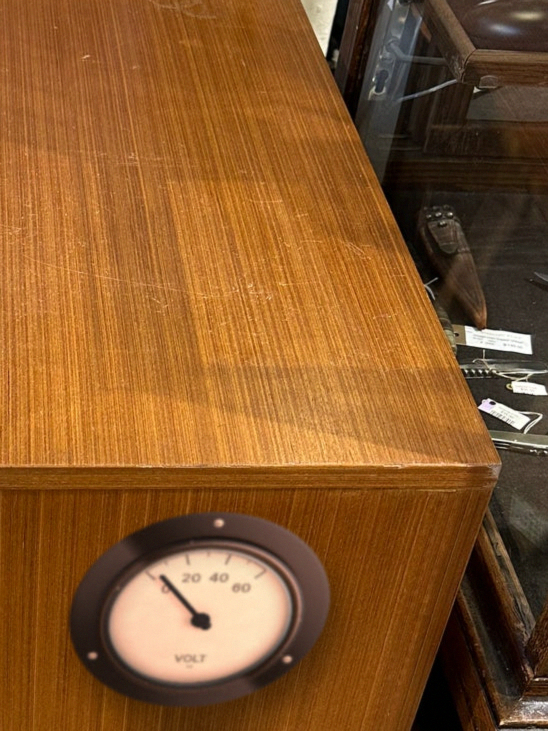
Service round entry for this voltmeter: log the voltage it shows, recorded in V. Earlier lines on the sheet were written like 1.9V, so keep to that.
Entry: 5V
